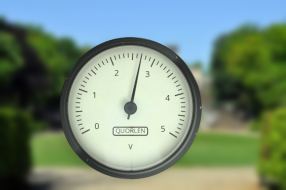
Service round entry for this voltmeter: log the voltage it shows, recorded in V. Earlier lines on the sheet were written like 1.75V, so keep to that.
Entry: 2.7V
